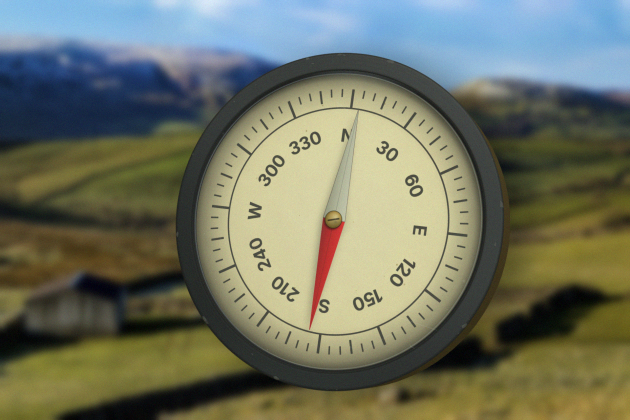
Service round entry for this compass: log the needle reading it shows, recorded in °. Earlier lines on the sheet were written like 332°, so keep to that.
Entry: 185°
